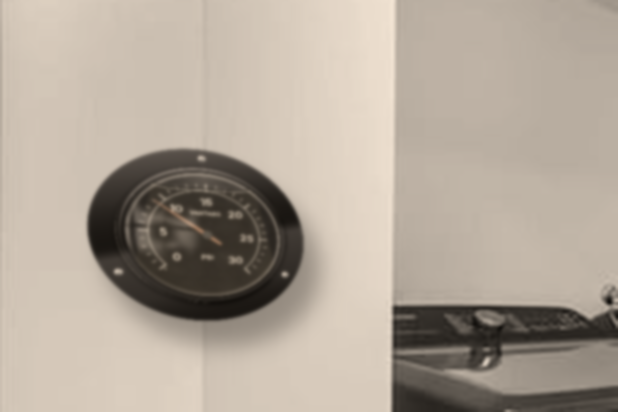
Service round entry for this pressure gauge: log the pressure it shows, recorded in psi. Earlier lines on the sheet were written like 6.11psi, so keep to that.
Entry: 9psi
